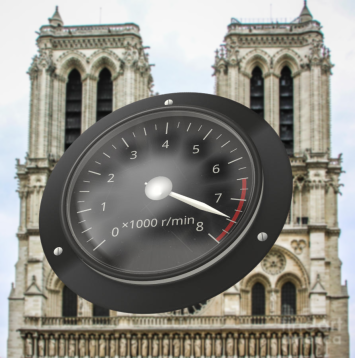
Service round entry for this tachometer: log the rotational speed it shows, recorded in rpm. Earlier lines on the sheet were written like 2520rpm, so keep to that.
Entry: 7500rpm
